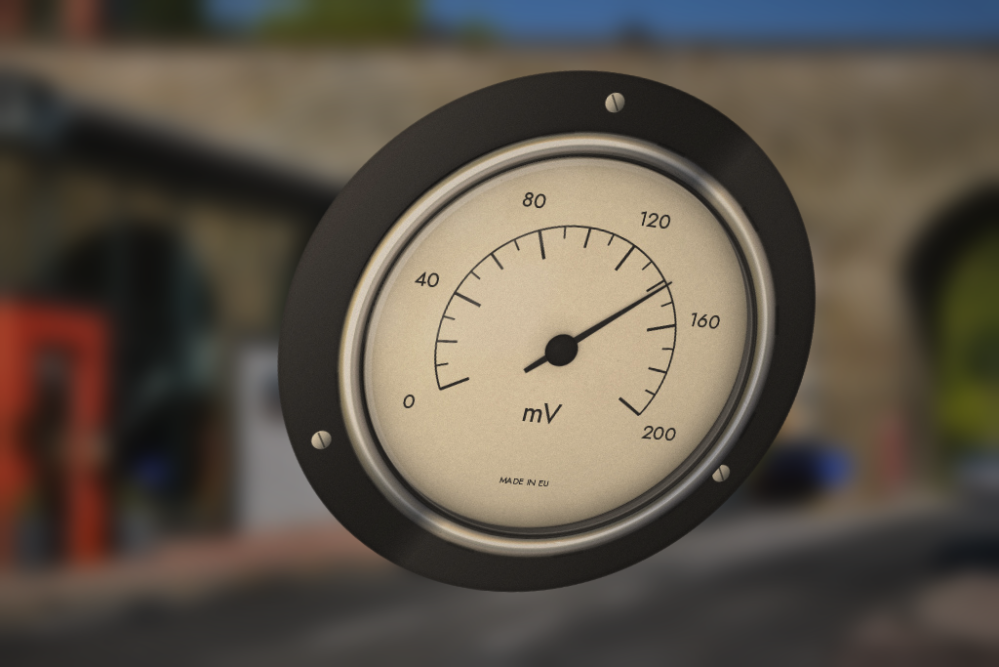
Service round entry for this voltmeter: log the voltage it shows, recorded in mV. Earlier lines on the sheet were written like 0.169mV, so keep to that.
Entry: 140mV
